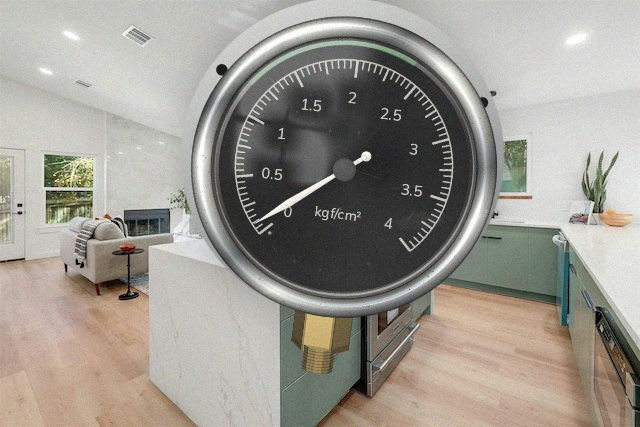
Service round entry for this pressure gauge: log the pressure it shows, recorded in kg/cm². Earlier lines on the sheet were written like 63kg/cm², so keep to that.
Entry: 0.1kg/cm²
